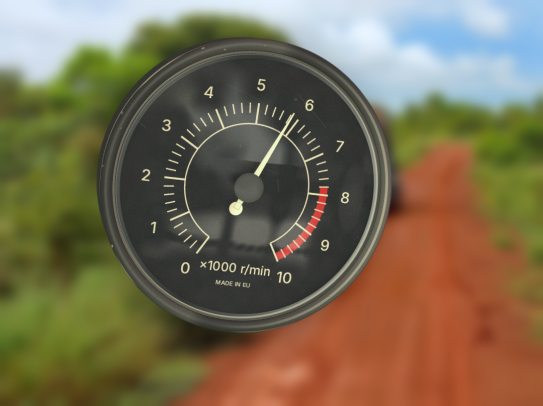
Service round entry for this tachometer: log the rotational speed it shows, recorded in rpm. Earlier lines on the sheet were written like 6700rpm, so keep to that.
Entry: 5800rpm
